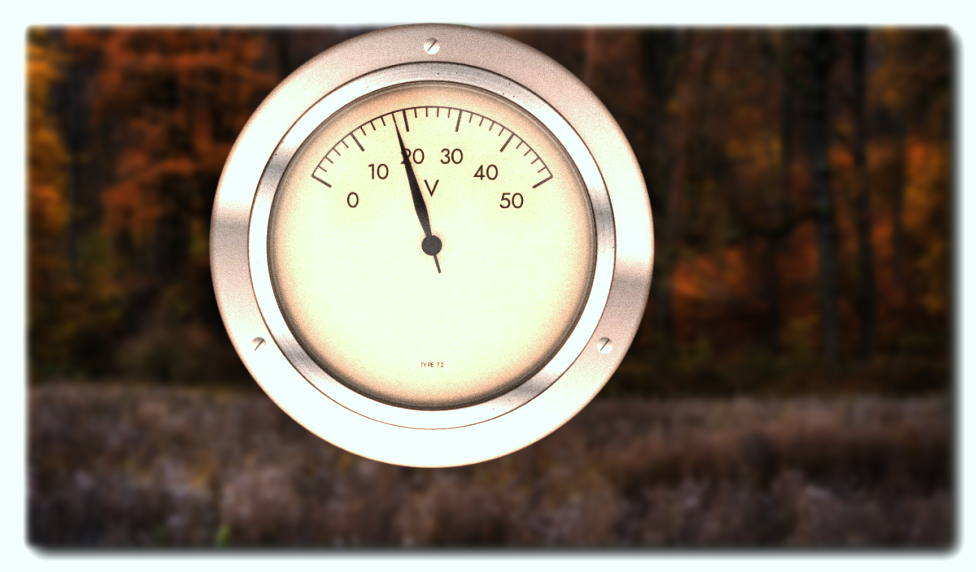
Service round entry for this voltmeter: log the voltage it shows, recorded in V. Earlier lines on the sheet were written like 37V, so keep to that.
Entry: 18V
